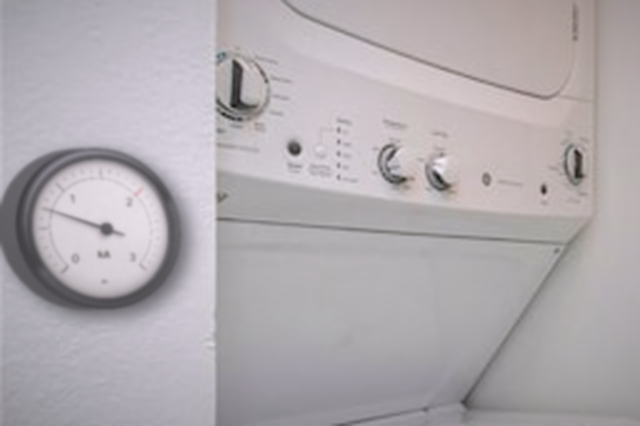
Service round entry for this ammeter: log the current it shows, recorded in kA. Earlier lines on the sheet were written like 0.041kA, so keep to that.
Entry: 0.7kA
